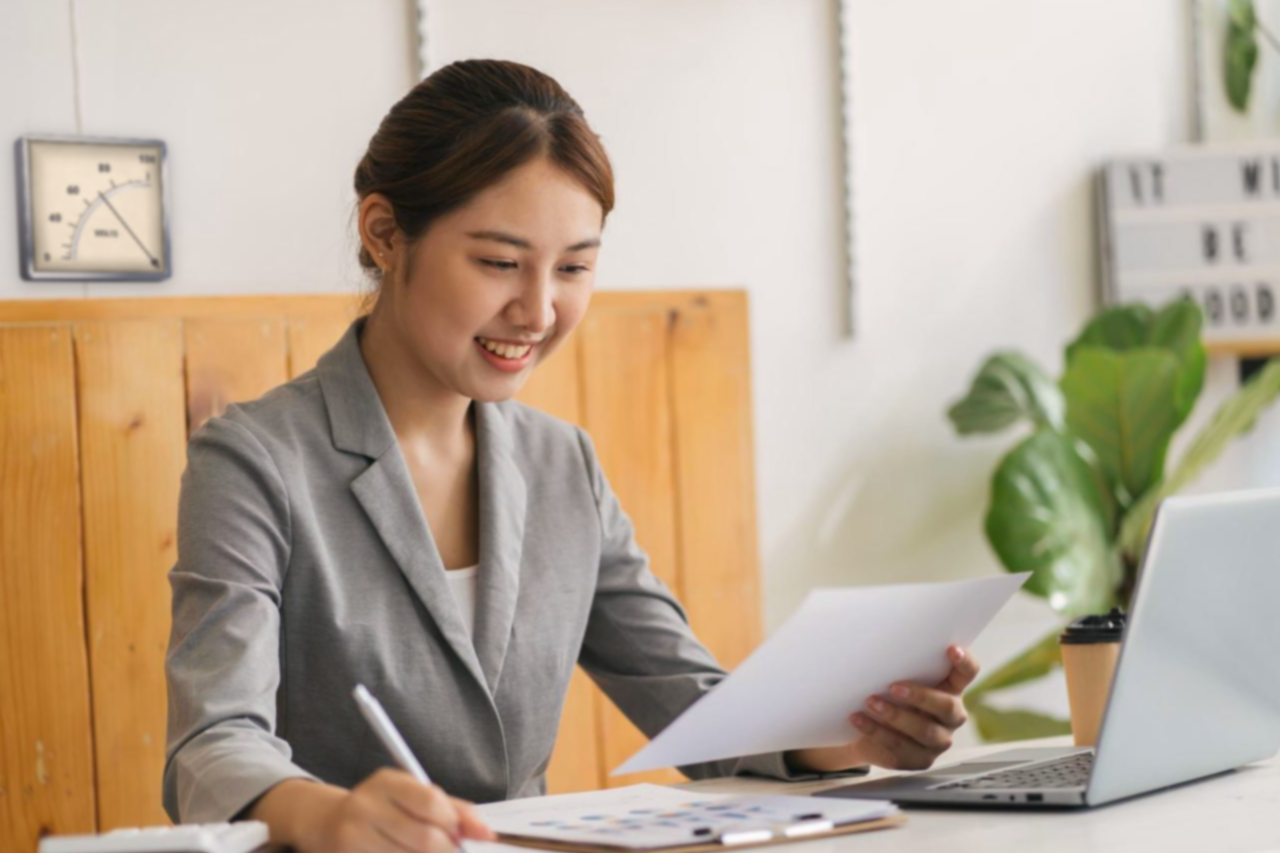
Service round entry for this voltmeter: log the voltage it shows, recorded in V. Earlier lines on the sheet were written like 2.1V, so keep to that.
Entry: 70V
